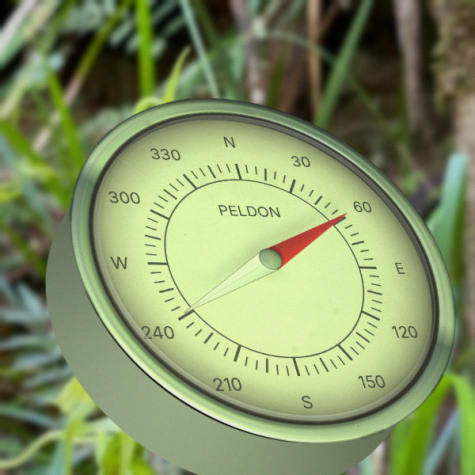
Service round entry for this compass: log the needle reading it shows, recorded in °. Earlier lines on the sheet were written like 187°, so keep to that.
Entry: 60°
